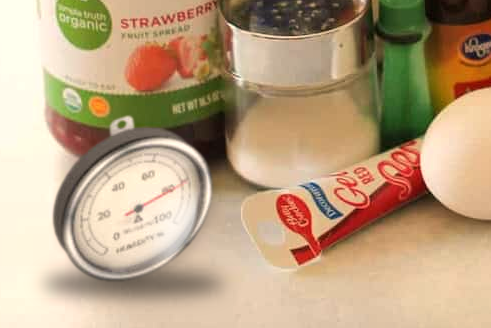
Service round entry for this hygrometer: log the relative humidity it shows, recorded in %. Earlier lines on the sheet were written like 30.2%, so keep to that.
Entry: 80%
